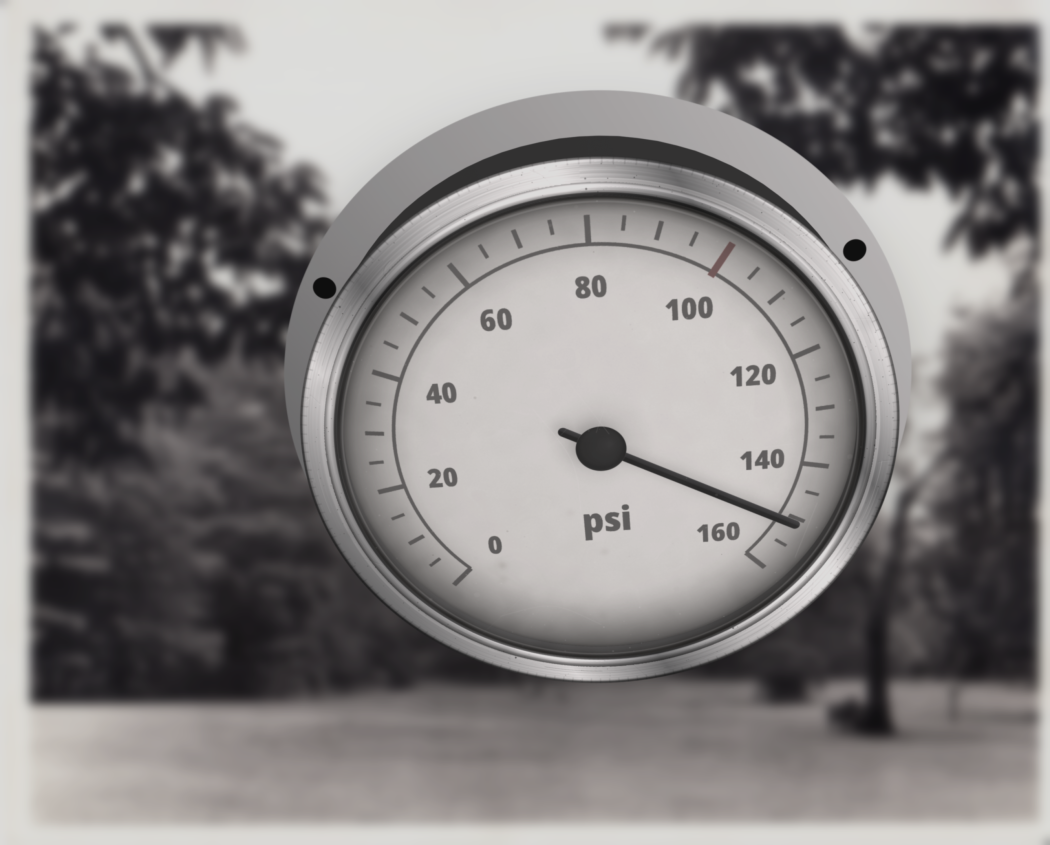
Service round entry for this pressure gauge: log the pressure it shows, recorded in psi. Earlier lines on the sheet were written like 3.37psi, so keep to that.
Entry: 150psi
